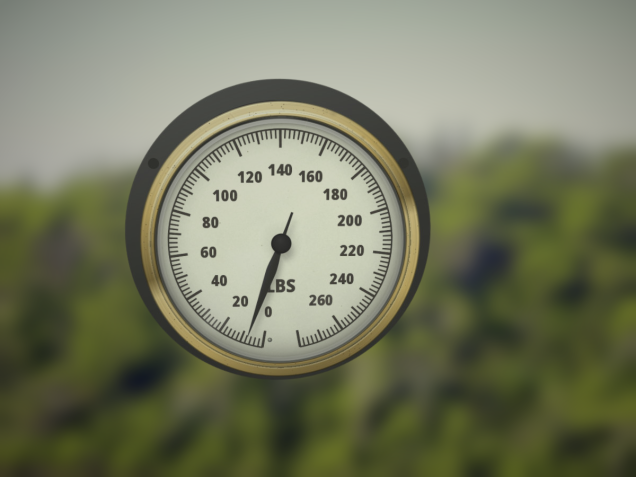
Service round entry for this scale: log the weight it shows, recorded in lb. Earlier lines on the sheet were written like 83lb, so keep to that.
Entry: 8lb
